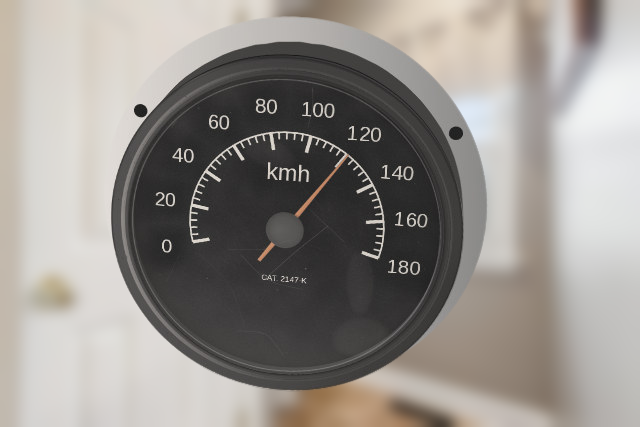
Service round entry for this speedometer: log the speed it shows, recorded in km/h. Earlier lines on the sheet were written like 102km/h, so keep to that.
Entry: 120km/h
